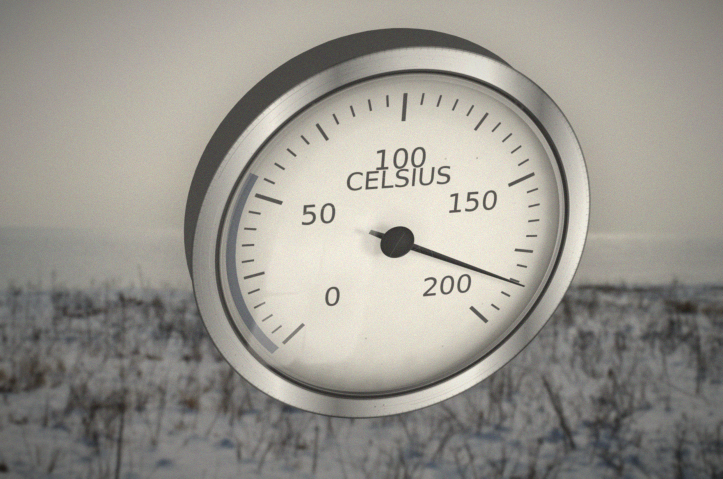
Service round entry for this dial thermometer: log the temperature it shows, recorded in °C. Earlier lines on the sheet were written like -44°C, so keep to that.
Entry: 185°C
